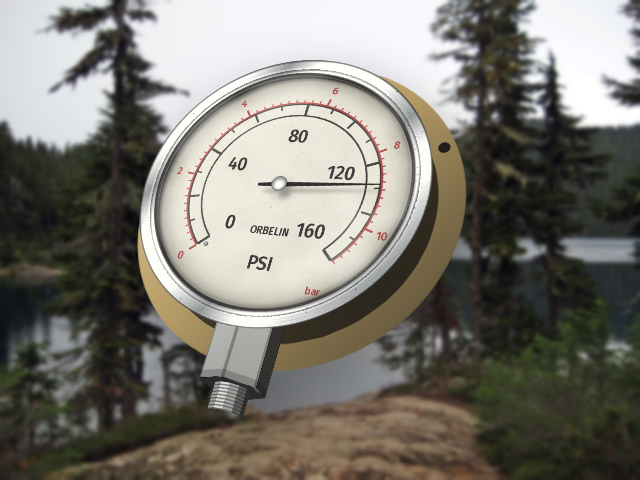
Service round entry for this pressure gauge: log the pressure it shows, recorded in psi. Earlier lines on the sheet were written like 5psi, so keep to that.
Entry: 130psi
